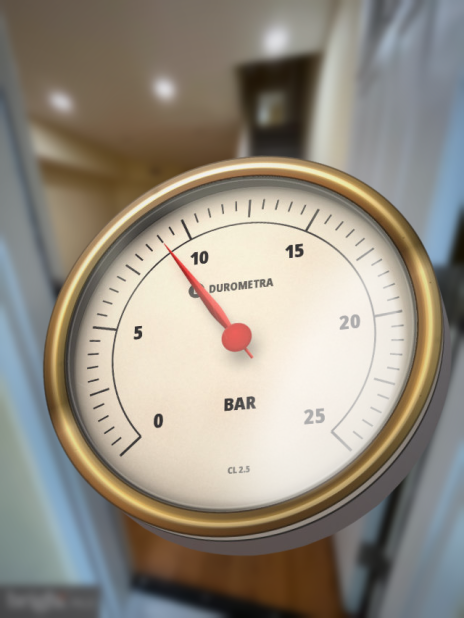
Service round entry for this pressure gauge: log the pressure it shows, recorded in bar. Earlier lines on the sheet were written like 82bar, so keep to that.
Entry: 9bar
